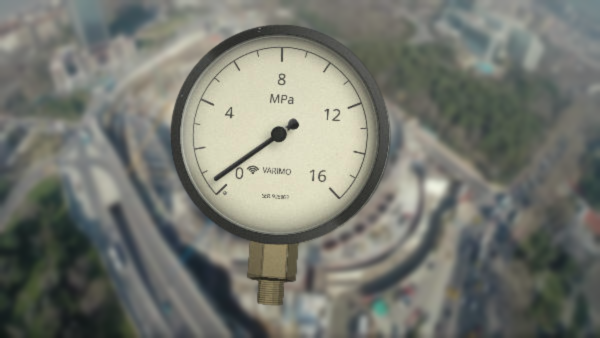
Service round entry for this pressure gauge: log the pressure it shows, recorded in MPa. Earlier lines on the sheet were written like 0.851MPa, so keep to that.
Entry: 0.5MPa
